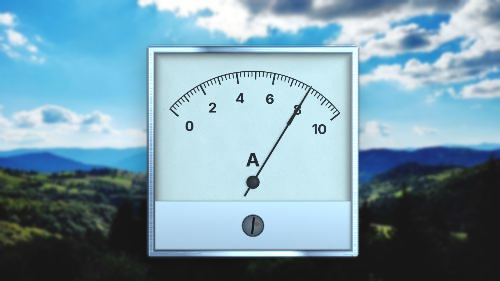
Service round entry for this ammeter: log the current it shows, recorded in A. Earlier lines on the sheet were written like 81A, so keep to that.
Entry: 8A
